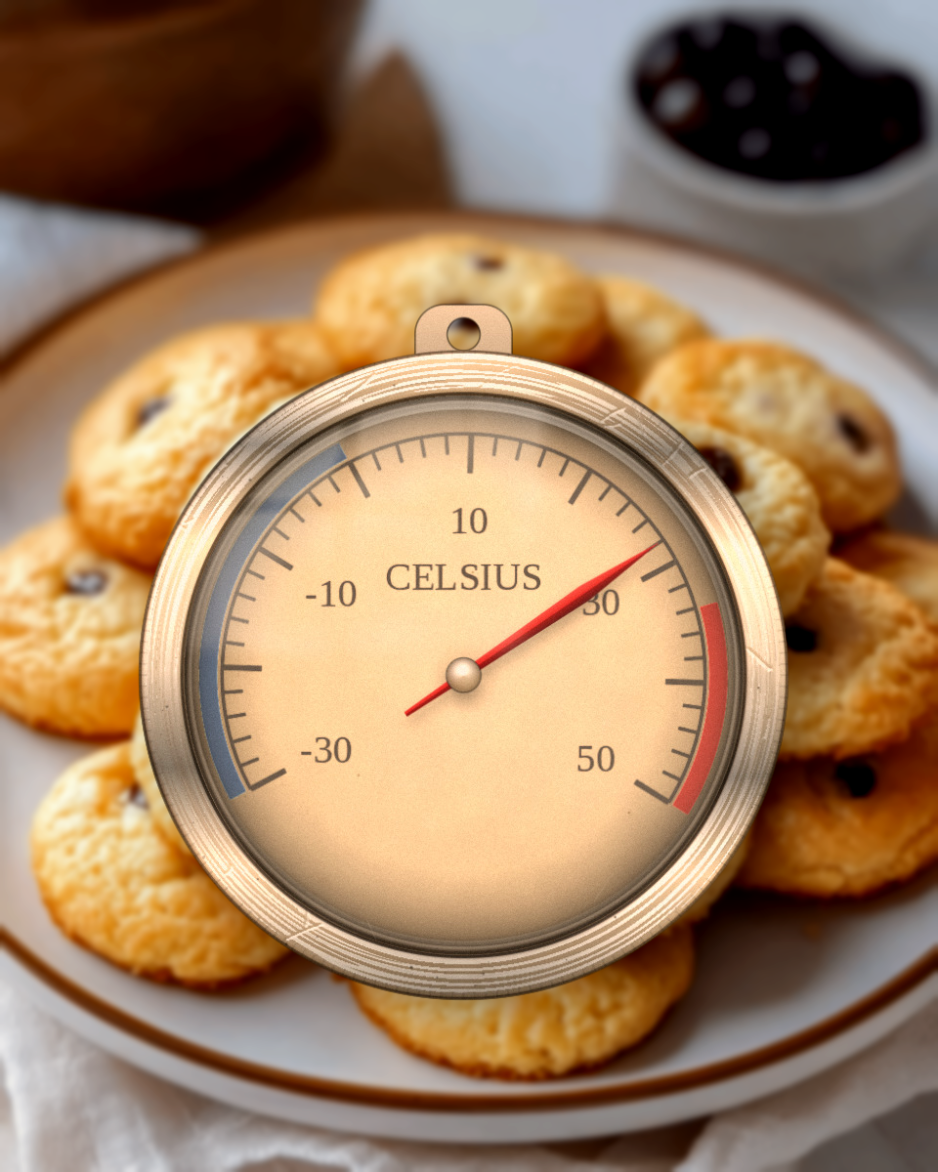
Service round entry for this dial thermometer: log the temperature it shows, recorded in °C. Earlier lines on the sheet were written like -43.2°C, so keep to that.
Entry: 28°C
